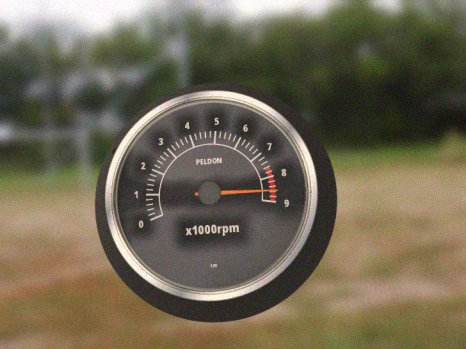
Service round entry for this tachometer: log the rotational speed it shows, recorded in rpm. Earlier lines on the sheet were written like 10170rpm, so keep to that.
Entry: 8600rpm
